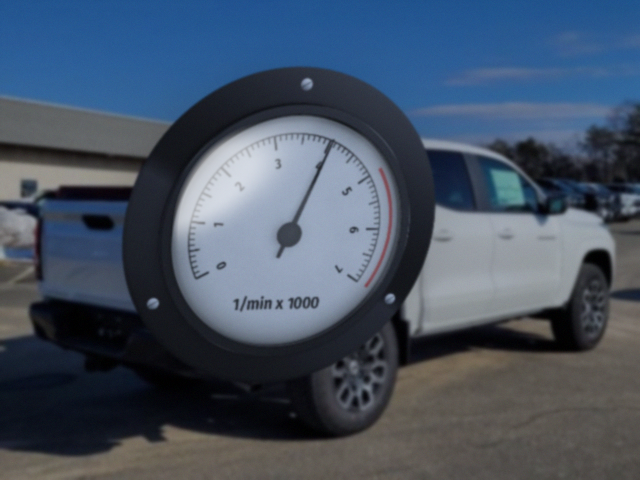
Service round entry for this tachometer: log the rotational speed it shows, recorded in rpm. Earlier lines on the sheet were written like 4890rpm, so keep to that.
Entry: 4000rpm
